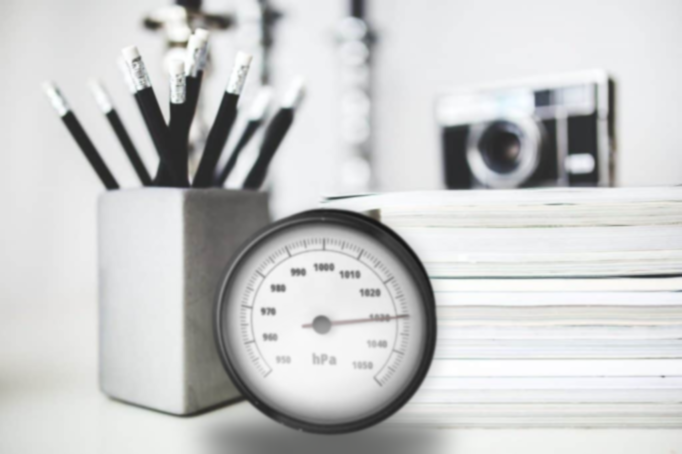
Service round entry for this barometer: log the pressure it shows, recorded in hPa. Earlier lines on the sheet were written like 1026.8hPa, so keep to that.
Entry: 1030hPa
